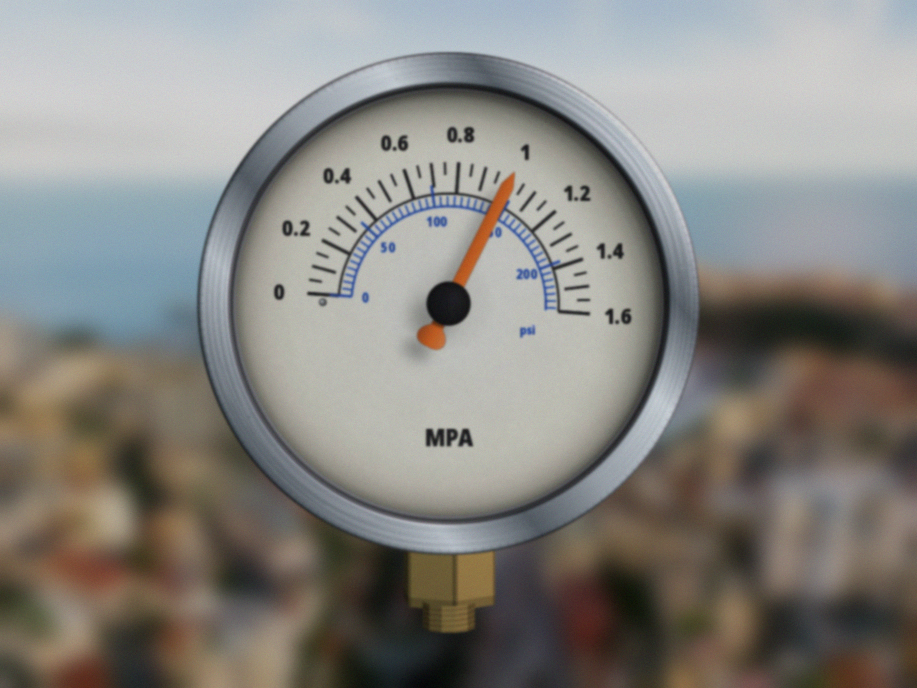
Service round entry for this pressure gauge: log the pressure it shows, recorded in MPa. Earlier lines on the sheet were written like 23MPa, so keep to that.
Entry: 1MPa
